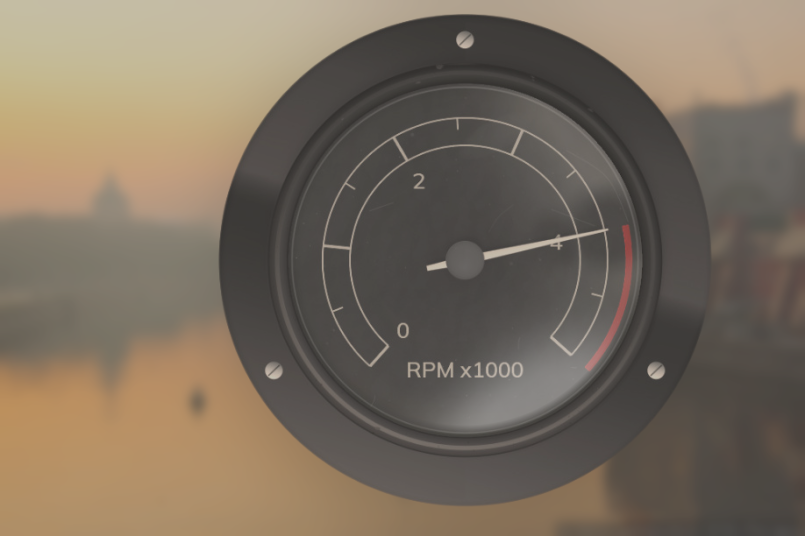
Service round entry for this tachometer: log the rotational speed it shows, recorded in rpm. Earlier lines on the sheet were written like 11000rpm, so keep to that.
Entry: 4000rpm
